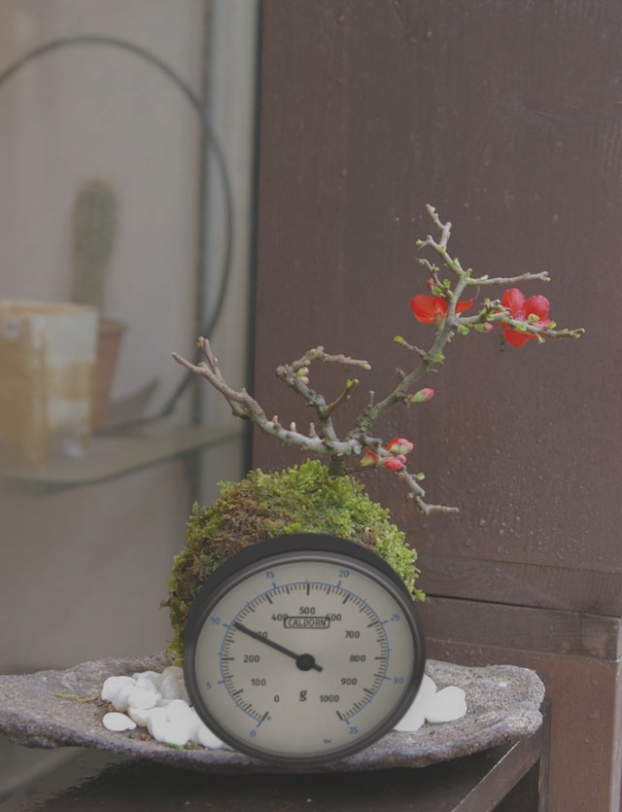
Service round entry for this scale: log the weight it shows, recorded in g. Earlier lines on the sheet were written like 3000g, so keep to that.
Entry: 300g
